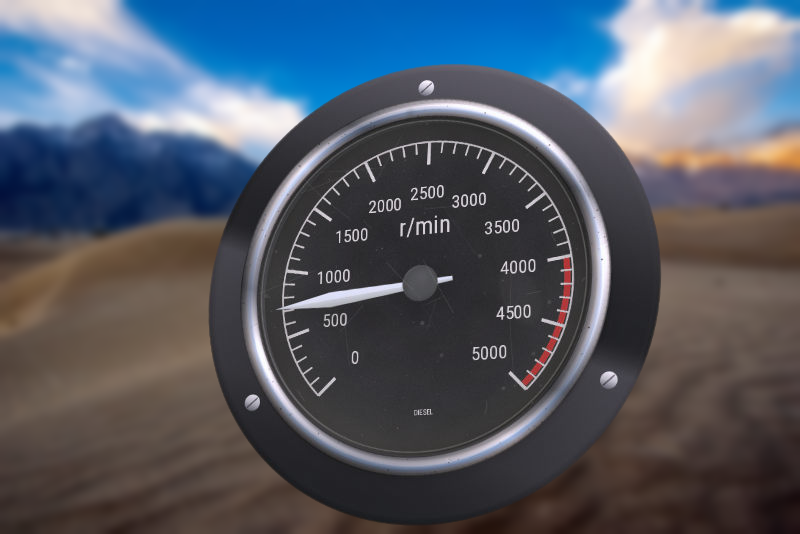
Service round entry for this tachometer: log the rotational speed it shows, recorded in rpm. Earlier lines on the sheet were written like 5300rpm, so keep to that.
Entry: 700rpm
